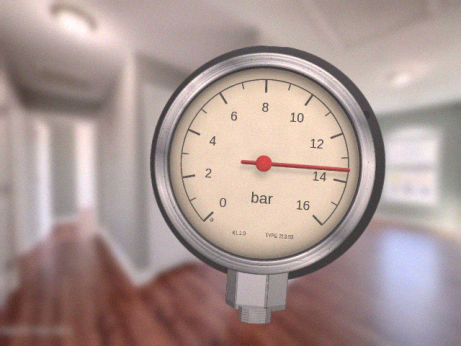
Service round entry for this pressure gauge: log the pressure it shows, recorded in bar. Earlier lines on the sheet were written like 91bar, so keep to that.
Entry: 13.5bar
